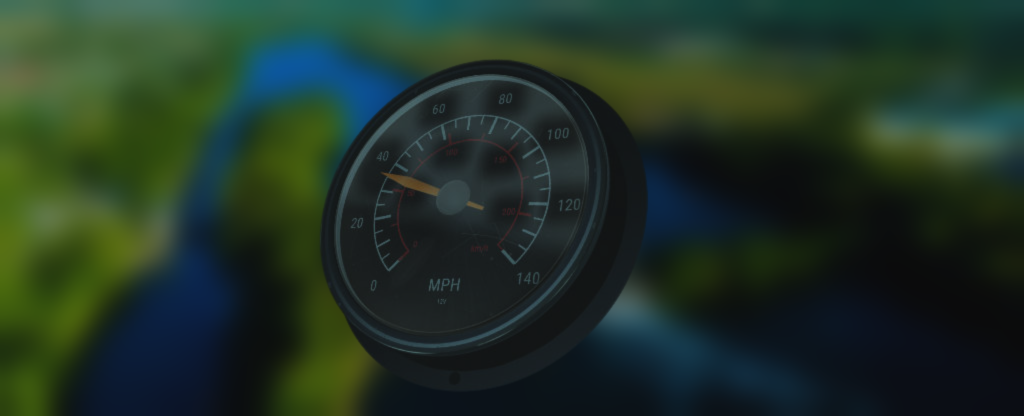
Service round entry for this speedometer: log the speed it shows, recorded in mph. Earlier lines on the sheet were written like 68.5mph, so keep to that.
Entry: 35mph
